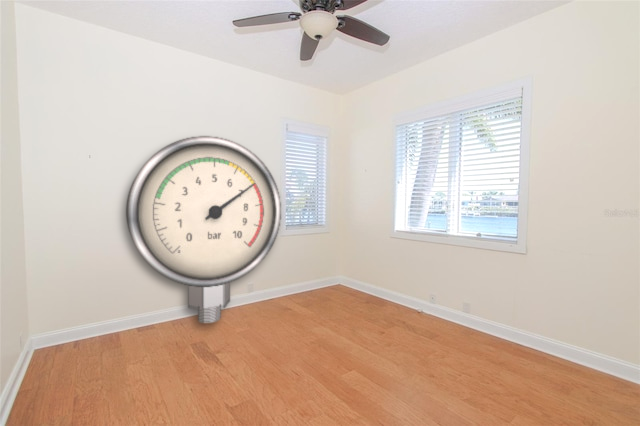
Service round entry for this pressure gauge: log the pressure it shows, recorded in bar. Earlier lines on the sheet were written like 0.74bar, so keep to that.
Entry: 7bar
